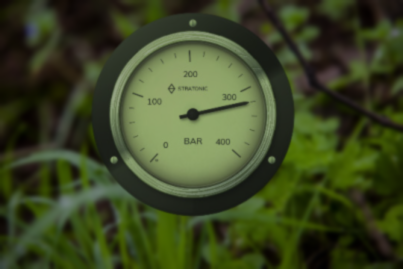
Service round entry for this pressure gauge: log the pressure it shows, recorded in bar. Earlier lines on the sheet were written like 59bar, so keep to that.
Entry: 320bar
